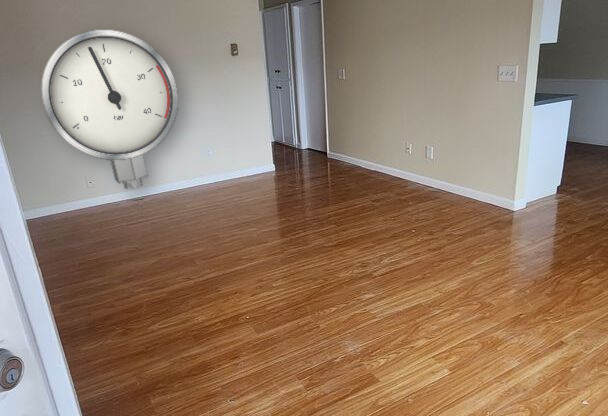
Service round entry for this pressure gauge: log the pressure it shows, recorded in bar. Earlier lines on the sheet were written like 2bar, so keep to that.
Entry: 17.5bar
